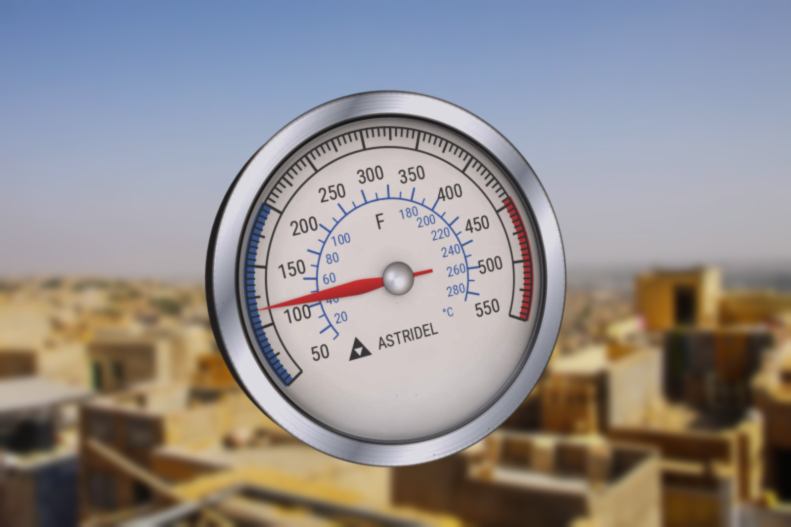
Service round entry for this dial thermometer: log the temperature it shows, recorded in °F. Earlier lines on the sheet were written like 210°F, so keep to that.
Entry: 115°F
